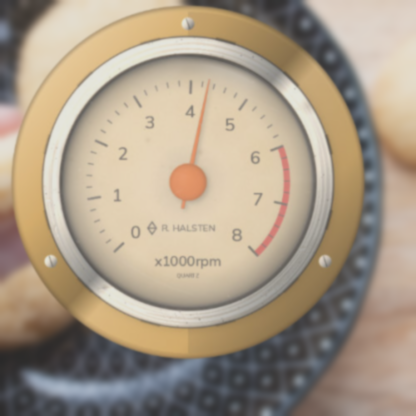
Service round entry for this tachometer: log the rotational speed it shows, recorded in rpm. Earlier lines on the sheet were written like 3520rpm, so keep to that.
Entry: 4300rpm
